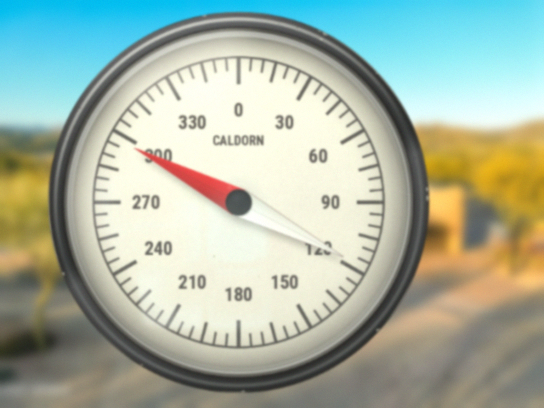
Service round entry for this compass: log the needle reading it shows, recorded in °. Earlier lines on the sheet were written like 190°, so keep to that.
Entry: 297.5°
